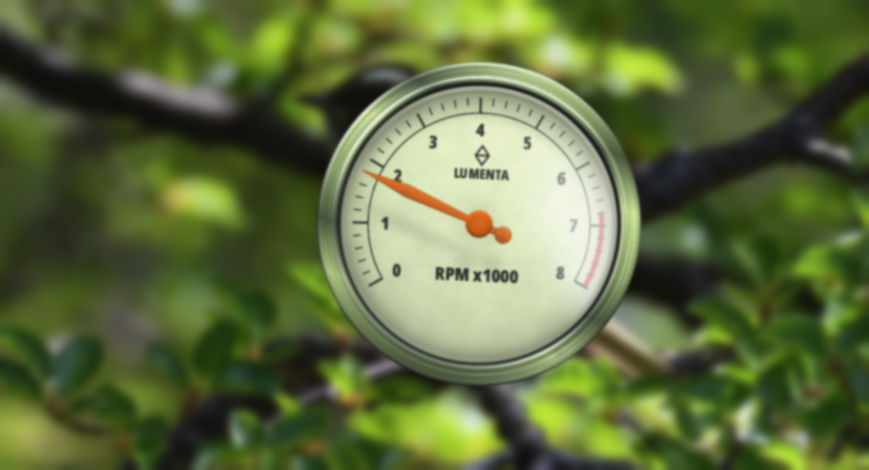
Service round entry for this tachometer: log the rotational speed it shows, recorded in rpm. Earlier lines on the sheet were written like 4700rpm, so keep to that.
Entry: 1800rpm
